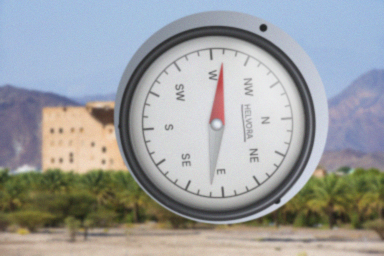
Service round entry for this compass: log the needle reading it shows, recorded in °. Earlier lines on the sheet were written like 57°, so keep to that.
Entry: 280°
